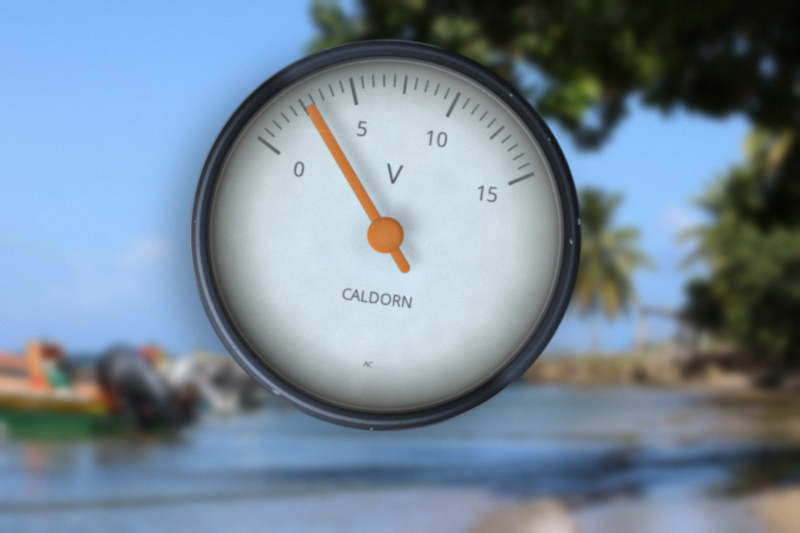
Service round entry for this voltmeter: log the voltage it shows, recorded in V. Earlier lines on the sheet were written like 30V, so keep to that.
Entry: 2.75V
